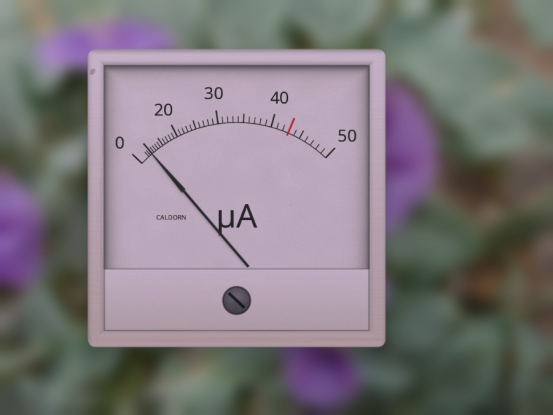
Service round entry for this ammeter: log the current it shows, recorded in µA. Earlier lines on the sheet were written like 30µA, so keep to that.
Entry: 10µA
